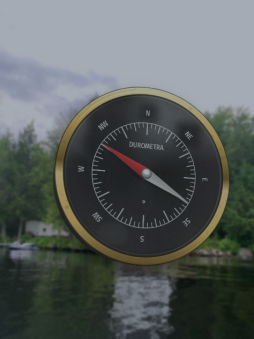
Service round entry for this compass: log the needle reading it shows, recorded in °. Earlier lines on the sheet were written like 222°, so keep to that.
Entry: 300°
